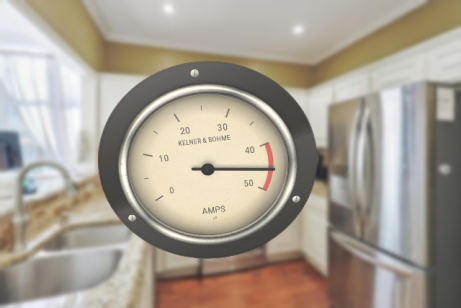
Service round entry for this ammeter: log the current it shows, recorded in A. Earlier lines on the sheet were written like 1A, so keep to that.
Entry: 45A
